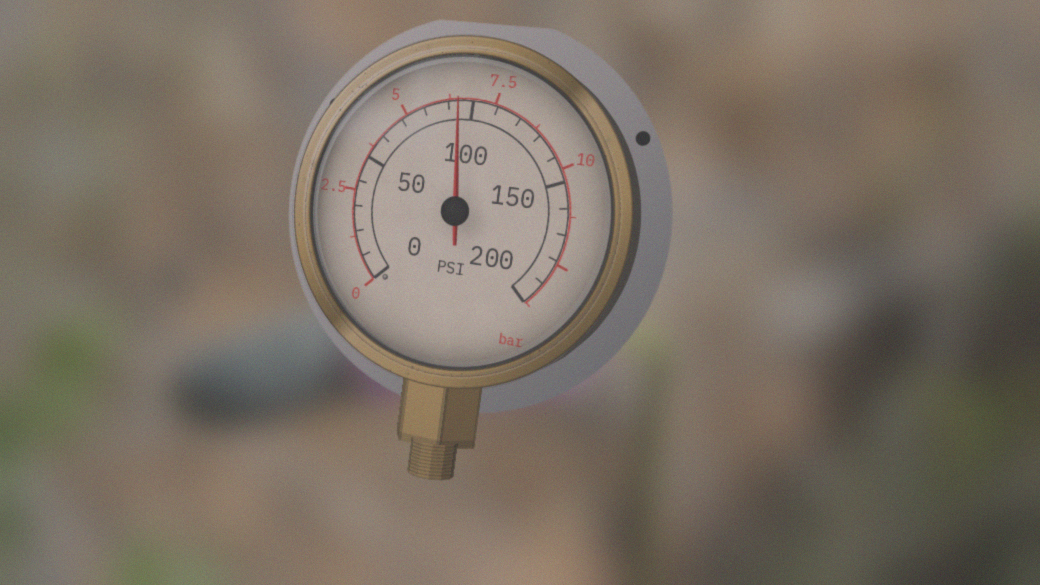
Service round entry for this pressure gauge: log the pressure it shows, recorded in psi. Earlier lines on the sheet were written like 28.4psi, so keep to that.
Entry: 95psi
